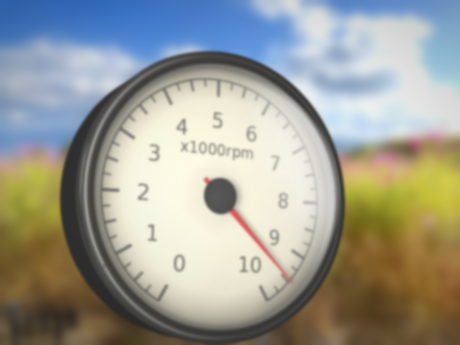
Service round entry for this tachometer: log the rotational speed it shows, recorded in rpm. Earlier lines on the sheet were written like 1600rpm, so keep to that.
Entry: 9500rpm
